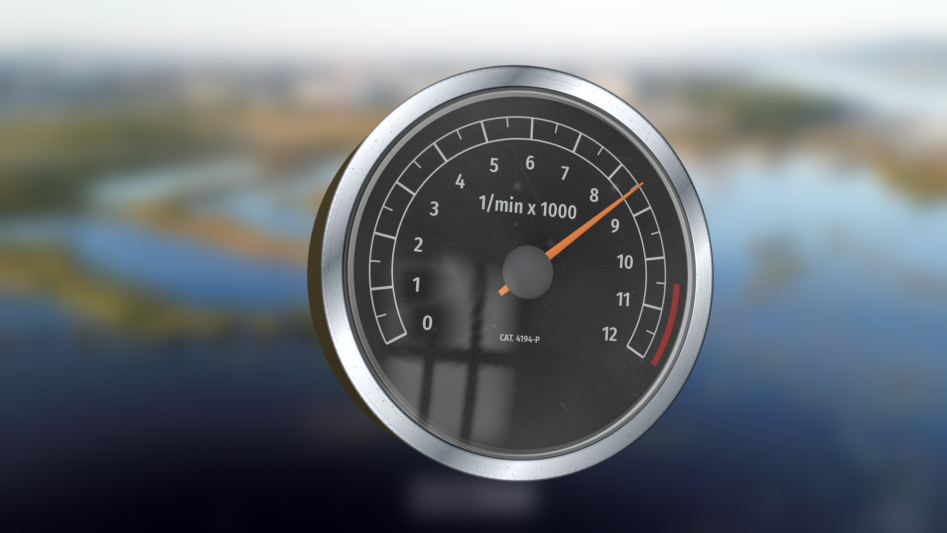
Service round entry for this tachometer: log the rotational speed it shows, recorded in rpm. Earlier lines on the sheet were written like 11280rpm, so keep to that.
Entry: 8500rpm
